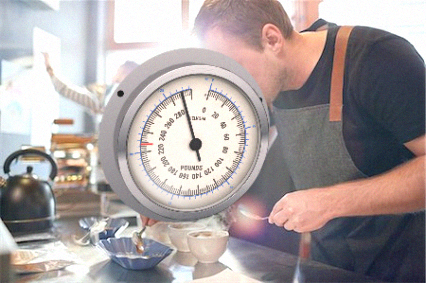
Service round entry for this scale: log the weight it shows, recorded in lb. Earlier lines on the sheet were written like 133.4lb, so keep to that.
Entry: 290lb
